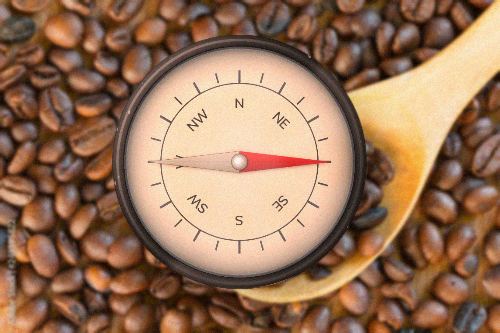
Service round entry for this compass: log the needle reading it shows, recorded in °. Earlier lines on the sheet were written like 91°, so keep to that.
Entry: 90°
